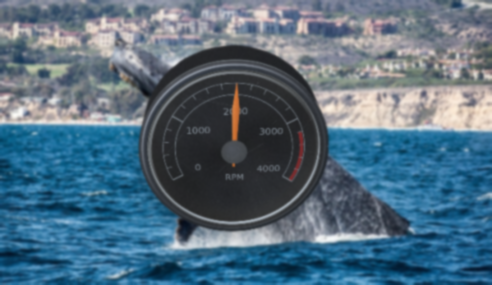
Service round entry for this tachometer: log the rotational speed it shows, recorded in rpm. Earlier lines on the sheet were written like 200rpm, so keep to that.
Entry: 2000rpm
